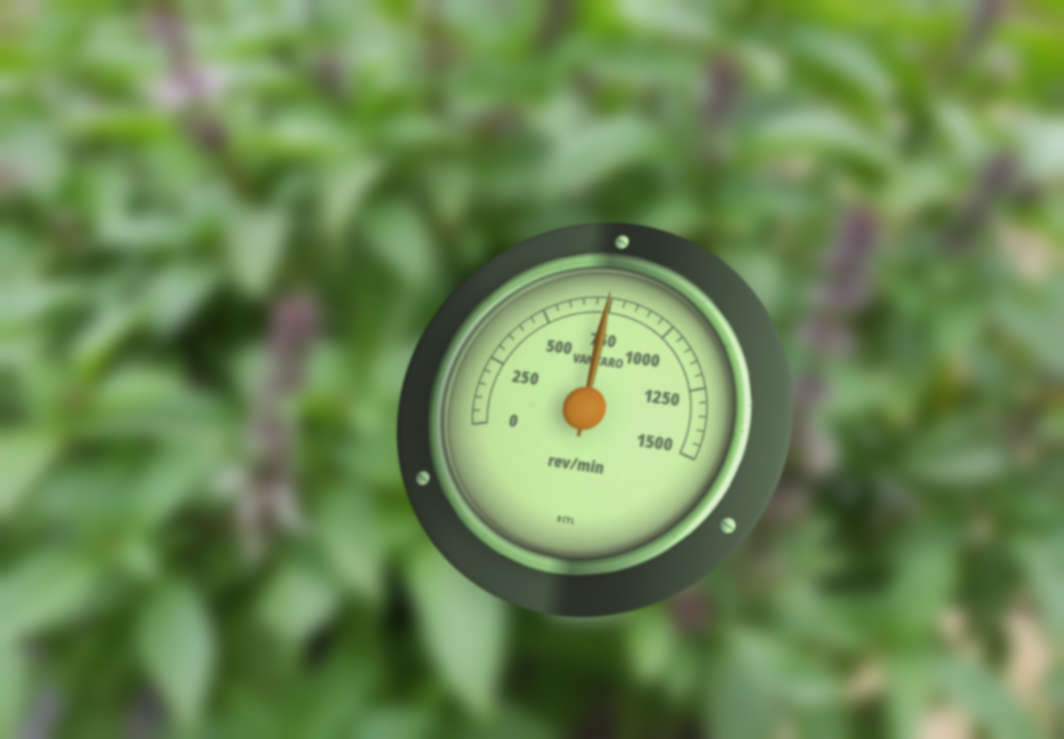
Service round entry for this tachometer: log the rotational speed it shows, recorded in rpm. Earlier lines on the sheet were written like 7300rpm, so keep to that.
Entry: 750rpm
